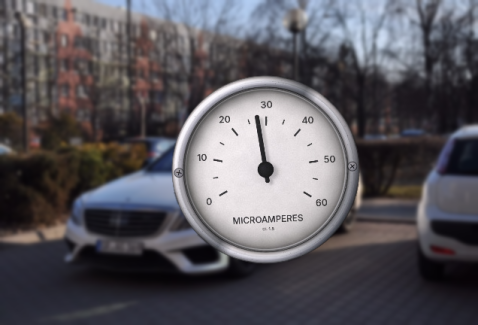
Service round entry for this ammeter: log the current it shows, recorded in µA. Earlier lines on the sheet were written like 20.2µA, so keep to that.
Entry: 27.5µA
